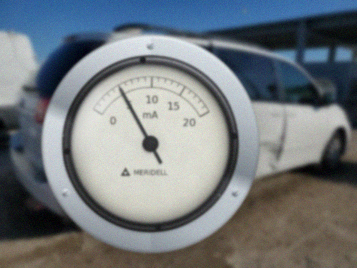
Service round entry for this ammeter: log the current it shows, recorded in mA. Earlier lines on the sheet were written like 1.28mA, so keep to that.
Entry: 5mA
